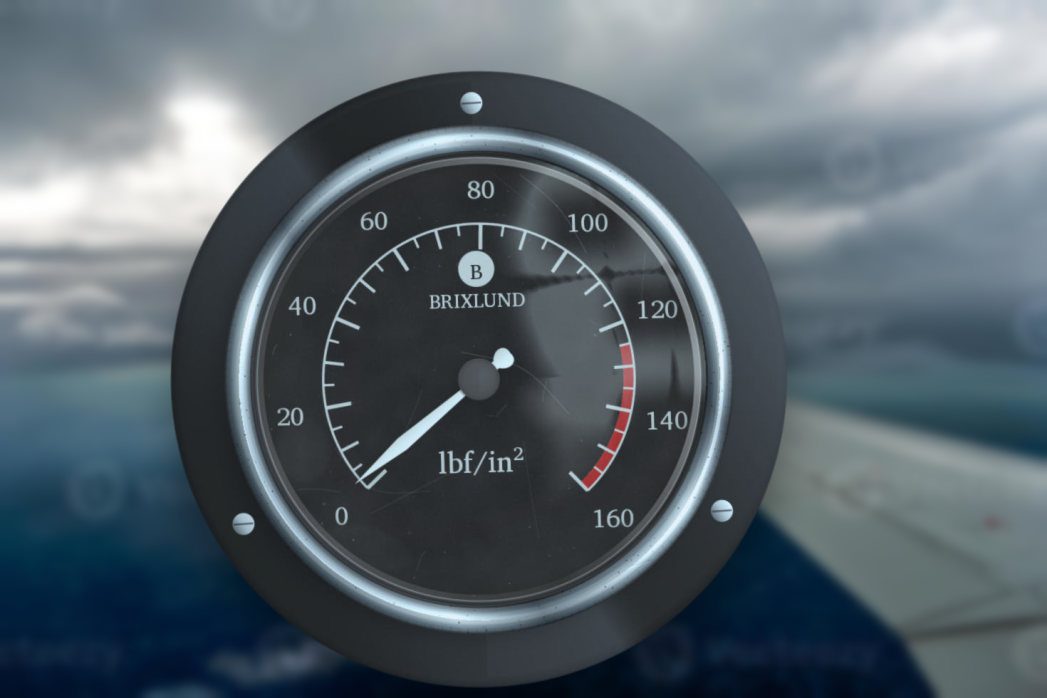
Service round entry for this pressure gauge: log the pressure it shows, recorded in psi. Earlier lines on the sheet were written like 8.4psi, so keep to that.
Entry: 2.5psi
